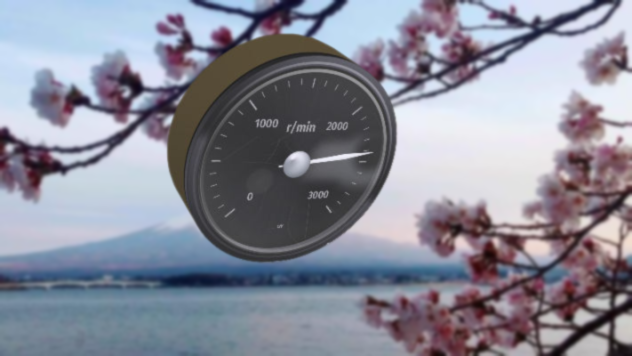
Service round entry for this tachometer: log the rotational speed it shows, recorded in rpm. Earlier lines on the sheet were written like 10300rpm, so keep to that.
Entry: 2400rpm
